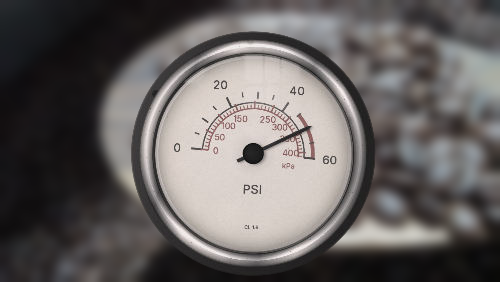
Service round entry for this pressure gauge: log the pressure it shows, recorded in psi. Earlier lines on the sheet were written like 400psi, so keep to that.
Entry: 50psi
